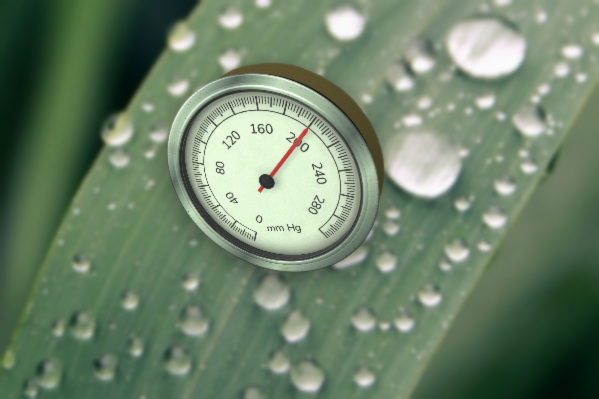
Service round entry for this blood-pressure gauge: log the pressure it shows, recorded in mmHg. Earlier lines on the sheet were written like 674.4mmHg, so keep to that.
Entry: 200mmHg
